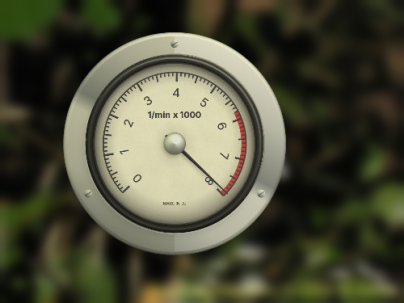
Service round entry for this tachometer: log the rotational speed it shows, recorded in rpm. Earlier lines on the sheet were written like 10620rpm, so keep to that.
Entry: 7900rpm
